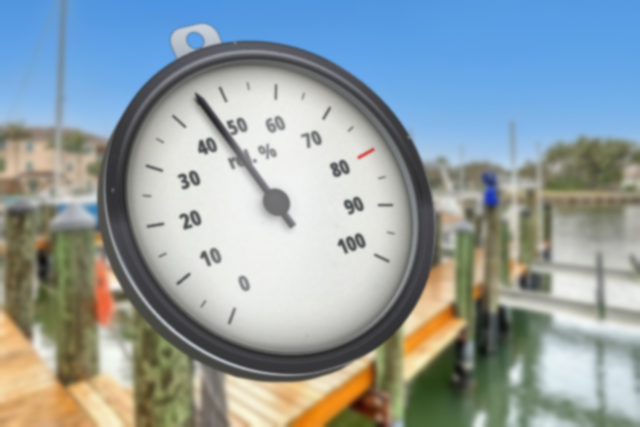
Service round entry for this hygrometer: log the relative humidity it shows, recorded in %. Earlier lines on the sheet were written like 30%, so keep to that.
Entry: 45%
